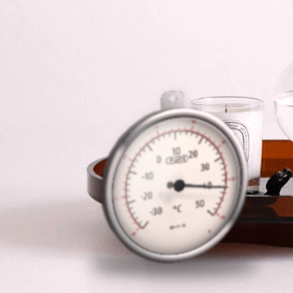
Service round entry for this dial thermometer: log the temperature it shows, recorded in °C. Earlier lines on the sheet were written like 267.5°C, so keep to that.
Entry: 40°C
